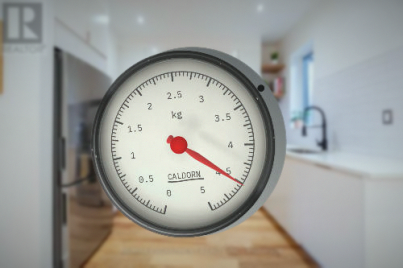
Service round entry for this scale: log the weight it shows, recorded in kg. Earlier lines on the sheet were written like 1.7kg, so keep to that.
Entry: 4.5kg
